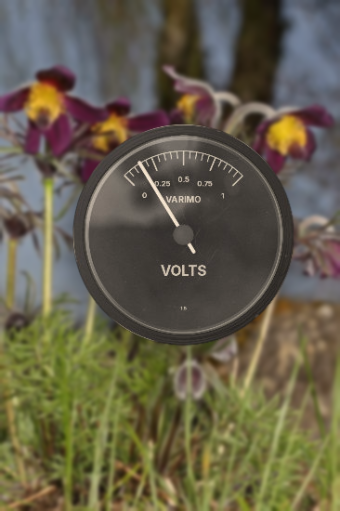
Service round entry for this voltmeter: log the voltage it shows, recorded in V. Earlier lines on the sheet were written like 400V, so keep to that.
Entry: 0.15V
